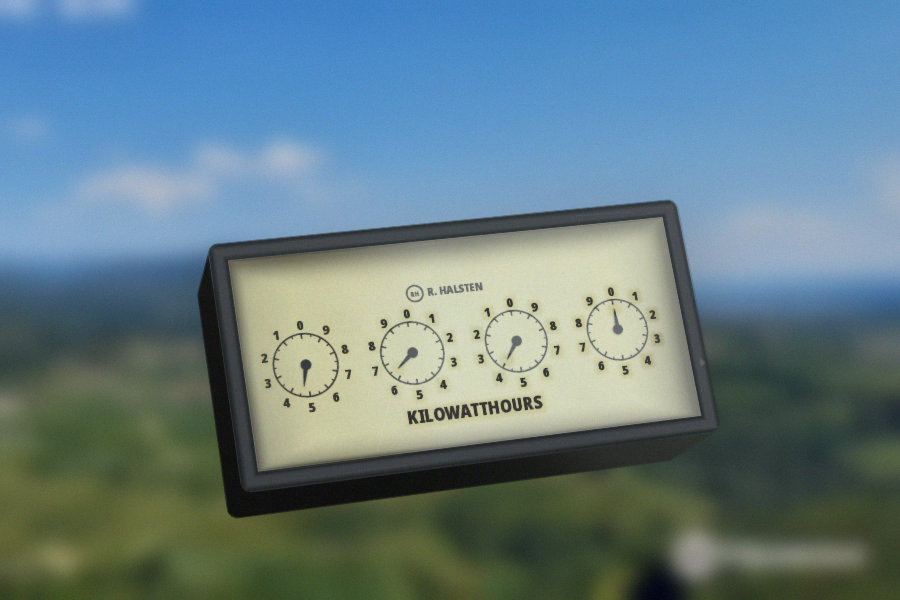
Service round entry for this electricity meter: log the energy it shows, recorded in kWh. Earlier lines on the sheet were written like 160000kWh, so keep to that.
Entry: 4640kWh
